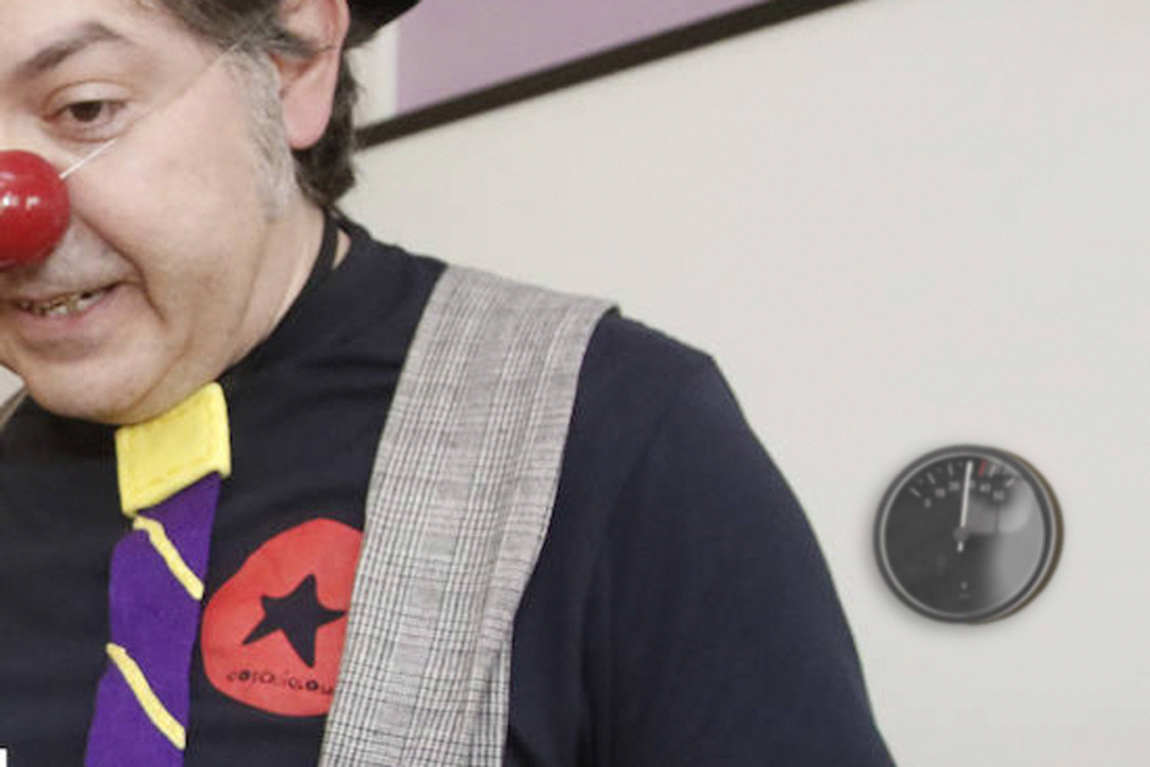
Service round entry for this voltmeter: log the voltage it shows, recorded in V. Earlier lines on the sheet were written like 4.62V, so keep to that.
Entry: 30V
